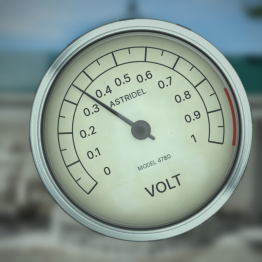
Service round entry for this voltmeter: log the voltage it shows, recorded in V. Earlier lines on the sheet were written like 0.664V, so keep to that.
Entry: 0.35V
